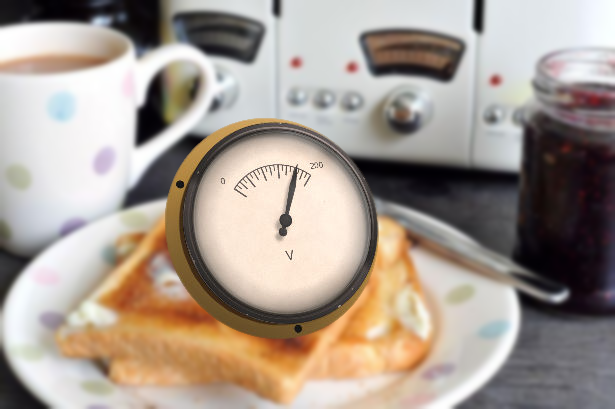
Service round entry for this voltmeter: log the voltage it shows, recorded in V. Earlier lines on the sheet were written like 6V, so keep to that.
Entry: 160V
